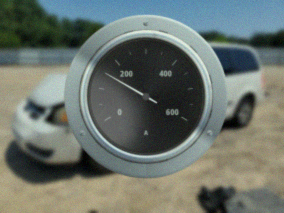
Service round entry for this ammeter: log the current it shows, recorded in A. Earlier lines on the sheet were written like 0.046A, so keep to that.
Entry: 150A
